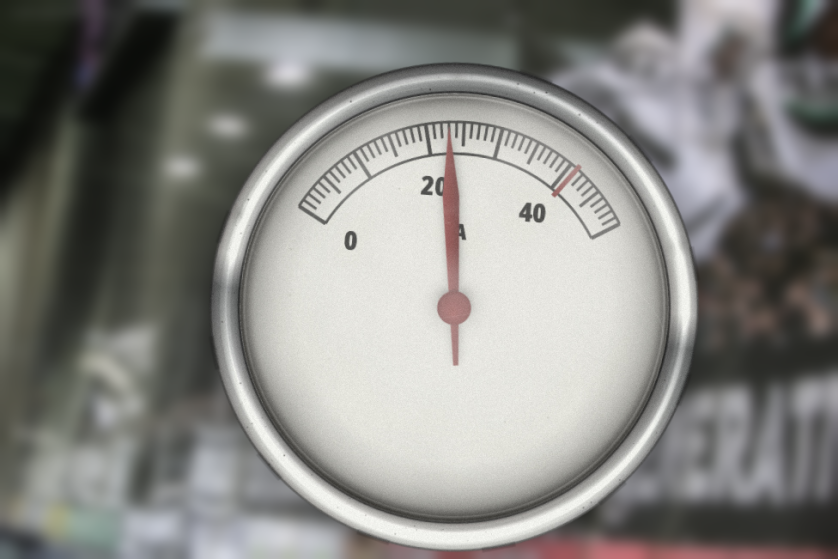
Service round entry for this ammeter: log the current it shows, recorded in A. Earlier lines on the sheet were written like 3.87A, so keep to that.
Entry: 23A
